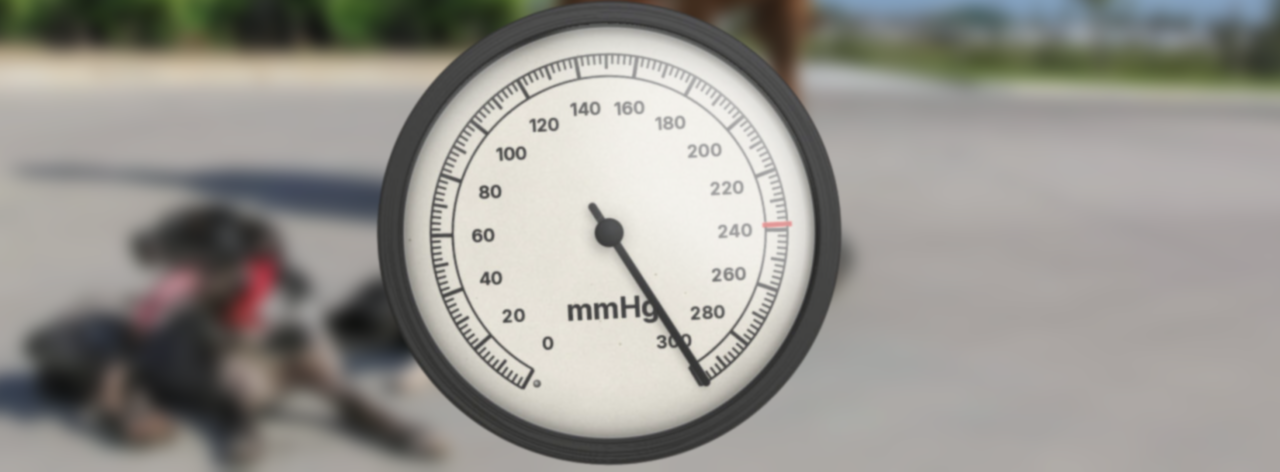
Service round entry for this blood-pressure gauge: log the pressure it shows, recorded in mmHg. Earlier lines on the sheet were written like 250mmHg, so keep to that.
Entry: 298mmHg
